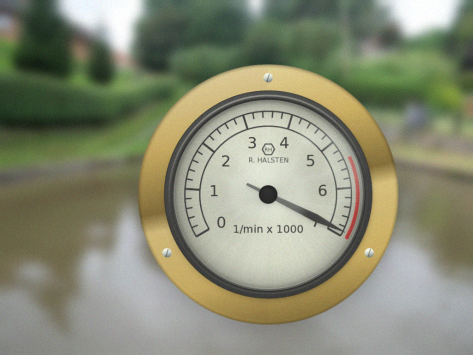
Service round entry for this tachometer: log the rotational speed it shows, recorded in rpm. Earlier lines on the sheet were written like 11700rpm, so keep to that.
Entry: 6900rpm
